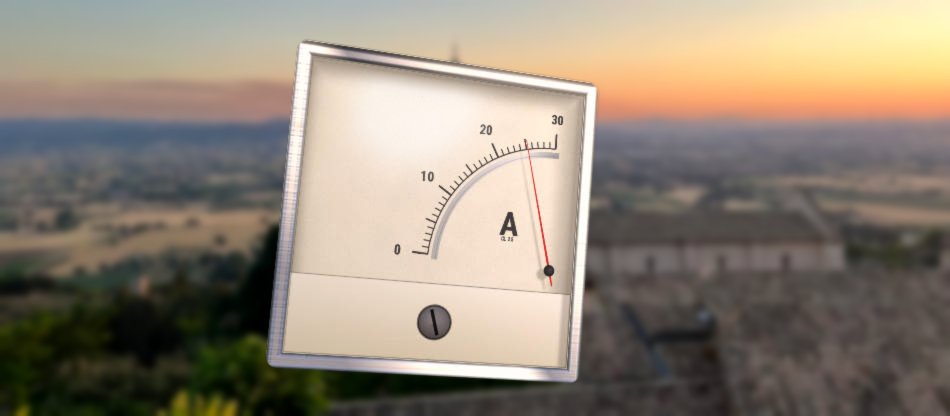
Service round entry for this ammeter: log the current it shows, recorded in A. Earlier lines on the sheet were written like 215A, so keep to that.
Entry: 25A
